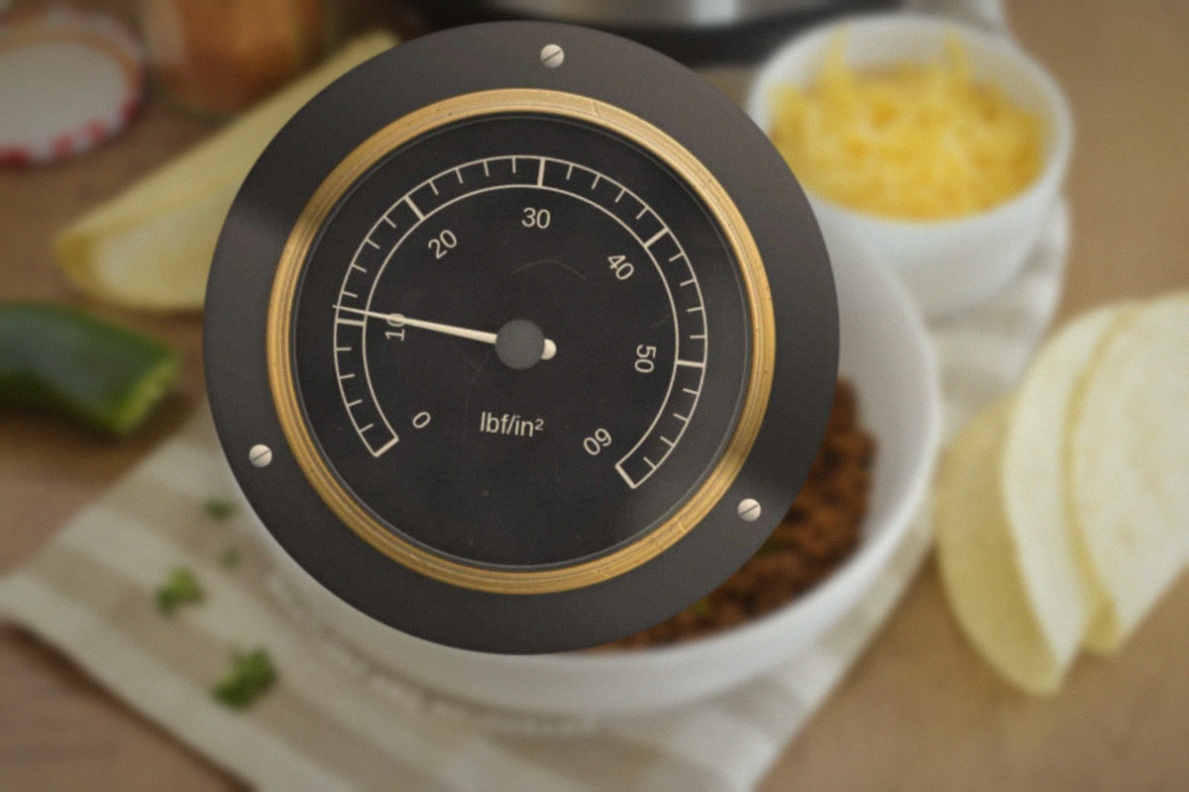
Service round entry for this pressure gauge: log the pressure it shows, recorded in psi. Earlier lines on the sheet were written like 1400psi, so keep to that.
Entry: 11psi
